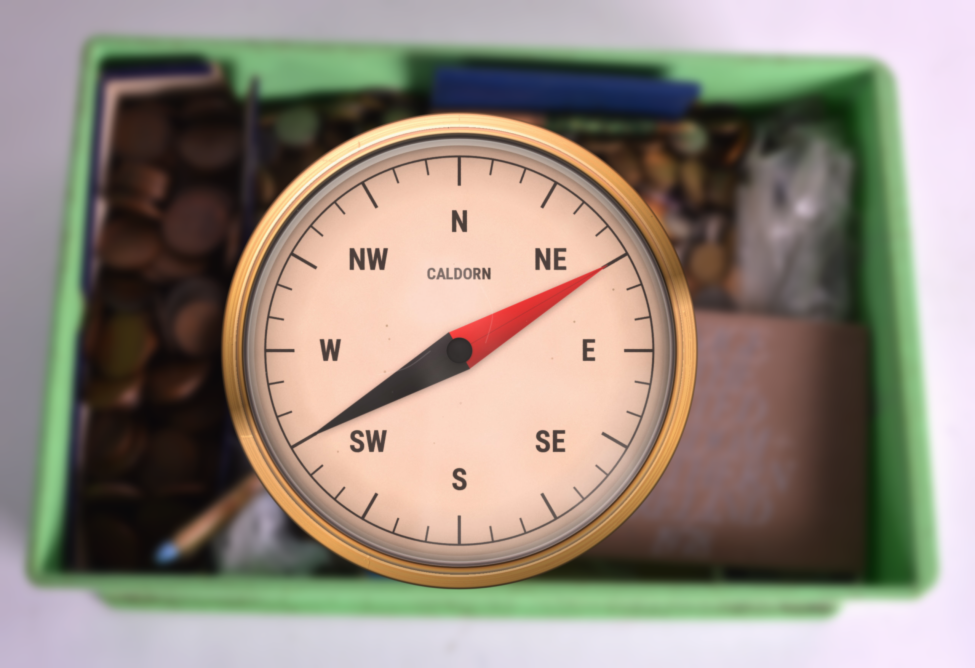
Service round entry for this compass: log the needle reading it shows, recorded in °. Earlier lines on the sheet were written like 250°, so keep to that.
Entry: 60°
